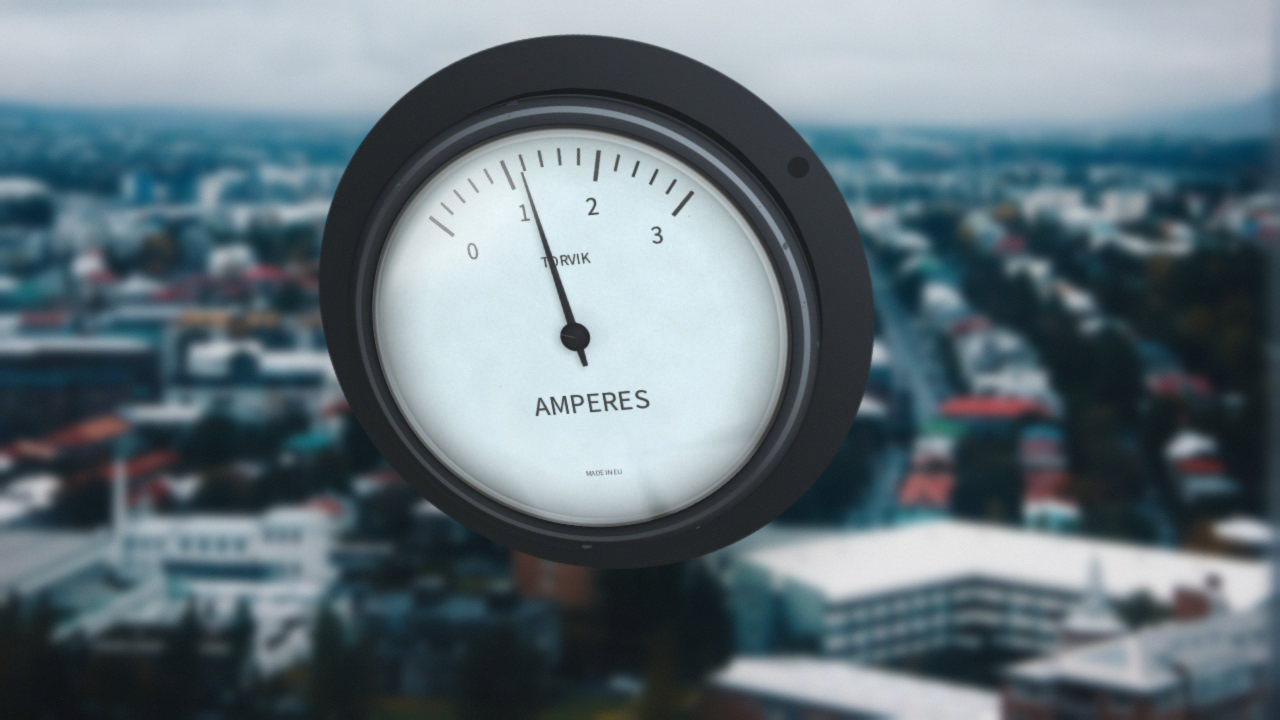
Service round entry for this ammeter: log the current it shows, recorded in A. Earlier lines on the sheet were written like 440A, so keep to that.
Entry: 1.2A
